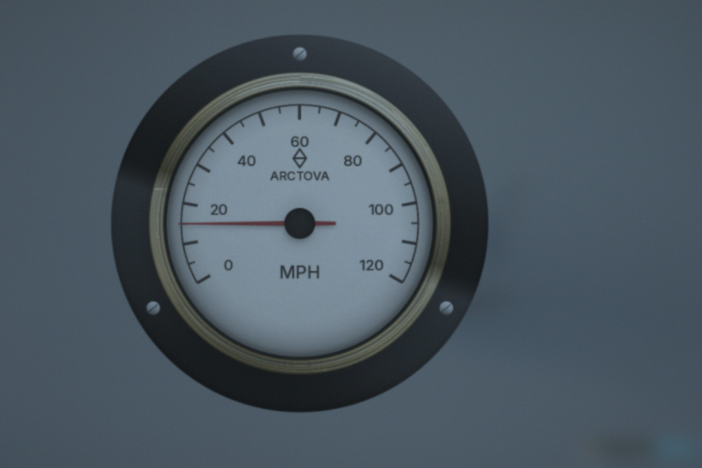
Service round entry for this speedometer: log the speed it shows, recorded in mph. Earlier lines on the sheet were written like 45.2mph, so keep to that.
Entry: 15mph
